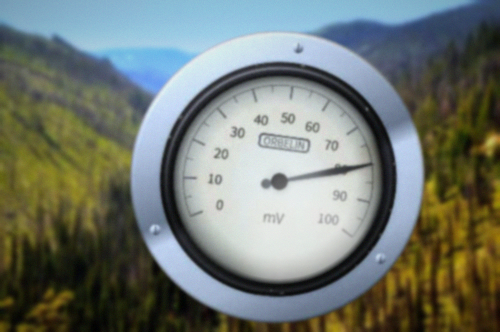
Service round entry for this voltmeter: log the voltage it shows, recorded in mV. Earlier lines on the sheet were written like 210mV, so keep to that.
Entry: 80mV
